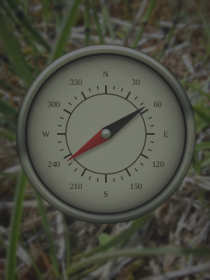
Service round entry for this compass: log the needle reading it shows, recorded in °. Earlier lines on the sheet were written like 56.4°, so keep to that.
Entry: 235°
